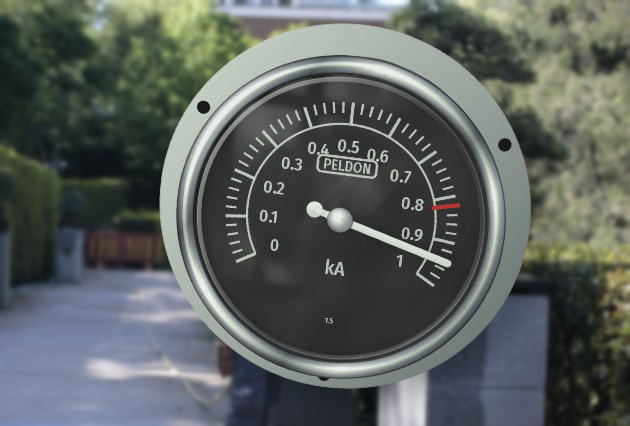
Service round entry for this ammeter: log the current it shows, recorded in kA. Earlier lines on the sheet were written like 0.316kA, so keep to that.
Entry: 0.94kA
